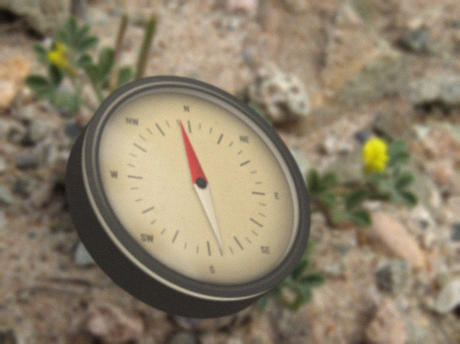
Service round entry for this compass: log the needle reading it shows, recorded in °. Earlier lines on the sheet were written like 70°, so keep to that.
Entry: 350°
